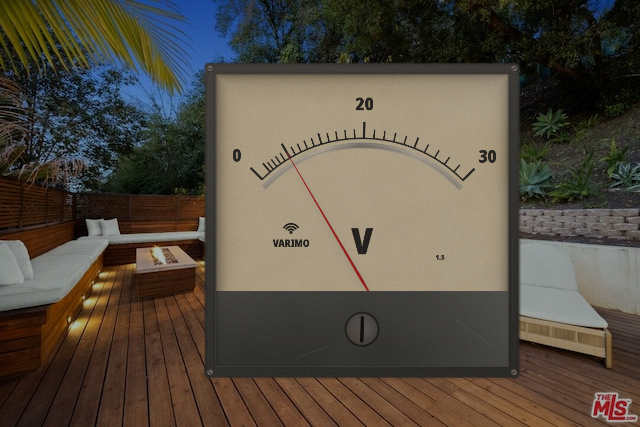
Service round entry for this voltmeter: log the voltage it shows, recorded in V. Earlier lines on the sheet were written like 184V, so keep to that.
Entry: 10V
